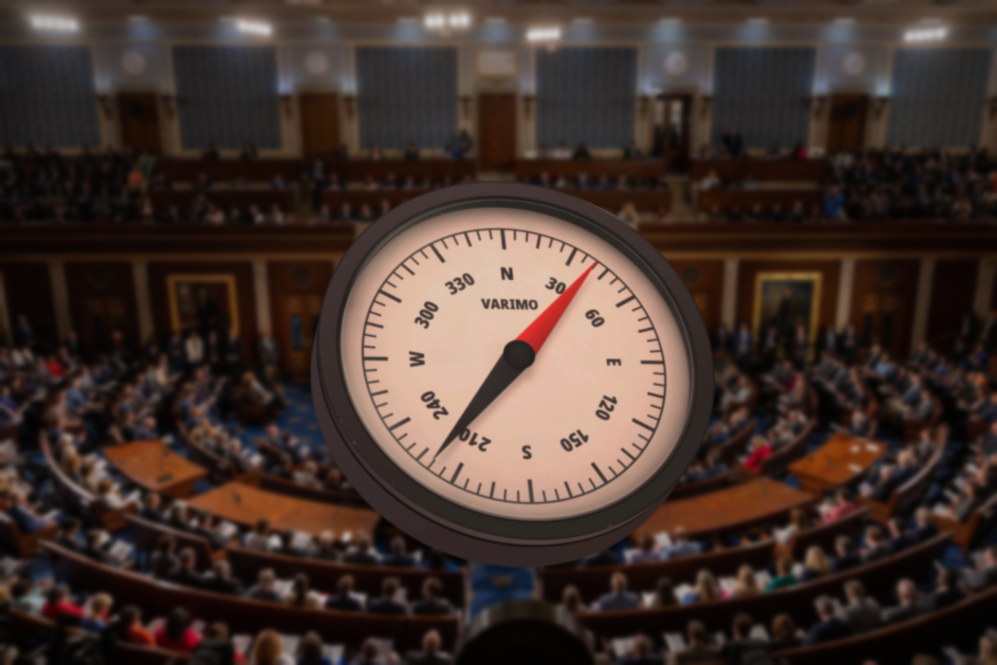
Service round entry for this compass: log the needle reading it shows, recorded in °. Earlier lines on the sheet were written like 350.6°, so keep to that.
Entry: 40°
